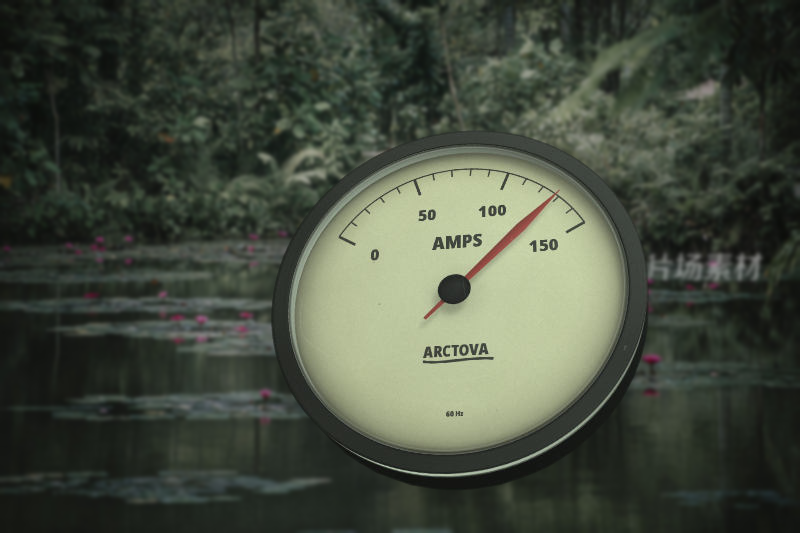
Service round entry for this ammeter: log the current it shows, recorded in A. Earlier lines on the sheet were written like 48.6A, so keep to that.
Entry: 130A
